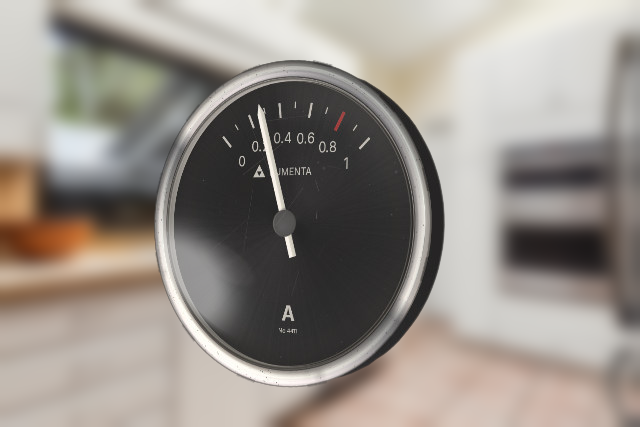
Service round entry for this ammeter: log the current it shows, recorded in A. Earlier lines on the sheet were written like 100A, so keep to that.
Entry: 0.3A
